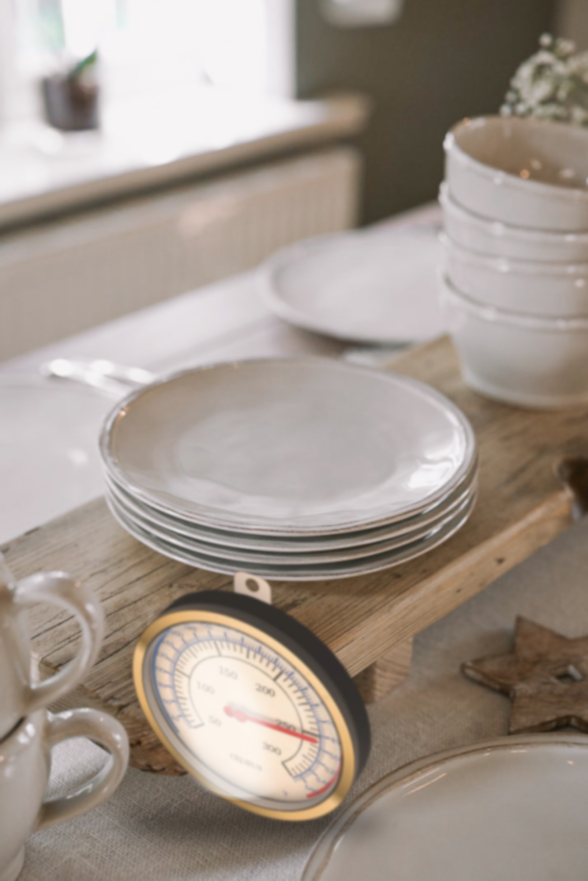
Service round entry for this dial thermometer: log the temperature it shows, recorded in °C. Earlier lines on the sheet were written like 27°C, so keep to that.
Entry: 250°C
